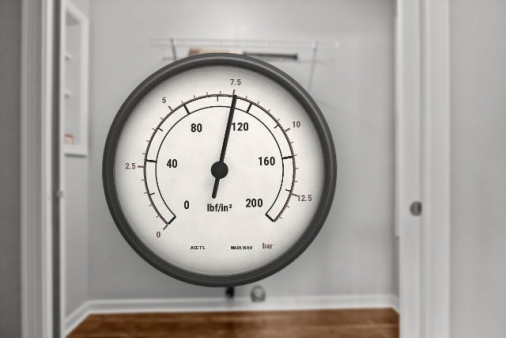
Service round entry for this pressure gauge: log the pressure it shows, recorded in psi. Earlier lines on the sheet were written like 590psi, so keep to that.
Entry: 110psi
